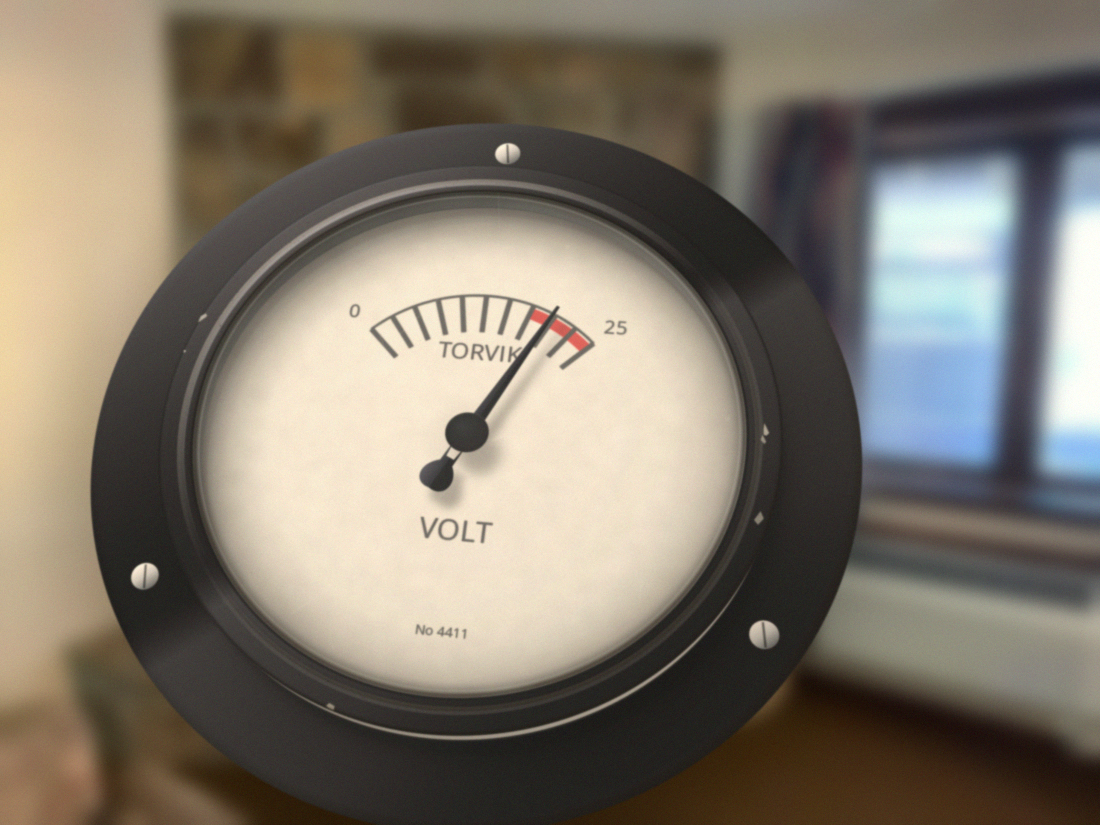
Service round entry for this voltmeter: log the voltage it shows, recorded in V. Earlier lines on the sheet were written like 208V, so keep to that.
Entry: 20V
